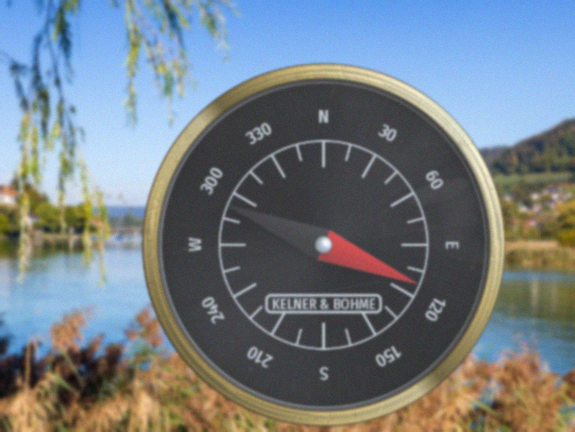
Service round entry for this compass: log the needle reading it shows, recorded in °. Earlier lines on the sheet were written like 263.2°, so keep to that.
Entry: 112.5°
